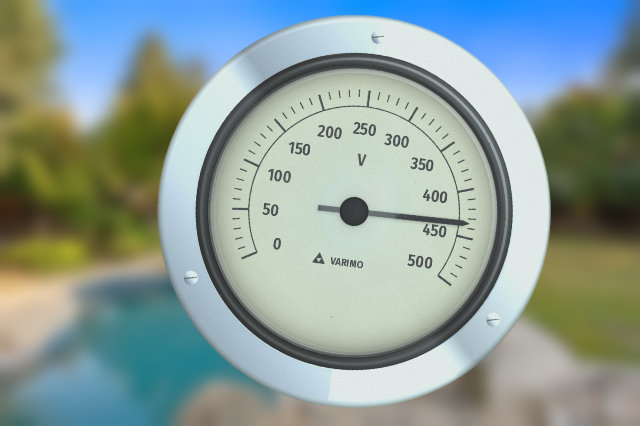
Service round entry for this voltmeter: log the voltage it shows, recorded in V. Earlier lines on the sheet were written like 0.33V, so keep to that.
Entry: 435V
